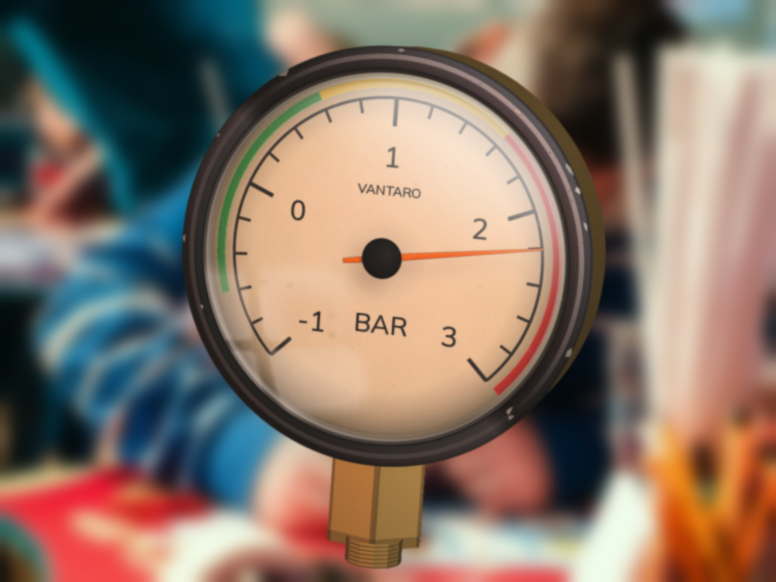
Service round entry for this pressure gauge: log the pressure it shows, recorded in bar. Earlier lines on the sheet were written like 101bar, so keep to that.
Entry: 2.2bar
